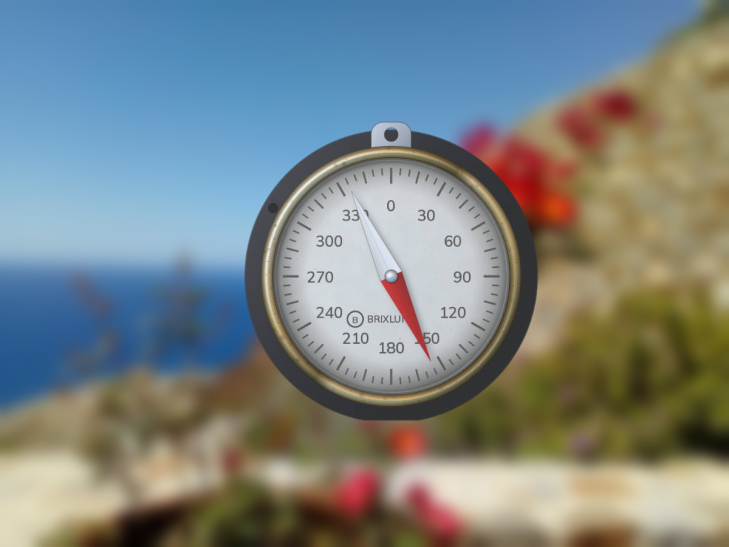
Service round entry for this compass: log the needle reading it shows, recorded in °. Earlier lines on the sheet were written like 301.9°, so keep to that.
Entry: 155°
